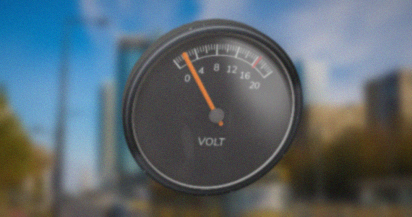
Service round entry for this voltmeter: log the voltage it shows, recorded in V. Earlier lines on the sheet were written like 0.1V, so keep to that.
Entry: 2V
